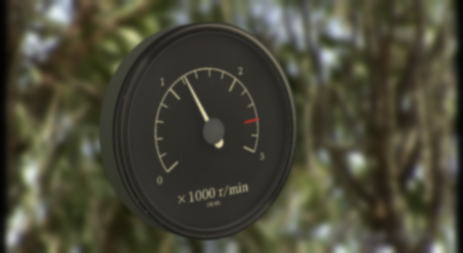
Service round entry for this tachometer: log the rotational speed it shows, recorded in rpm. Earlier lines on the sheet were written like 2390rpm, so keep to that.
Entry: 1200rpm
